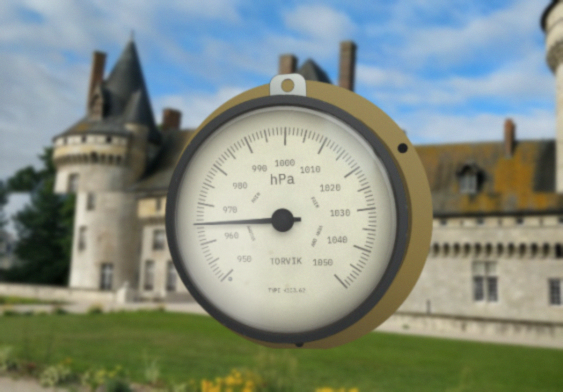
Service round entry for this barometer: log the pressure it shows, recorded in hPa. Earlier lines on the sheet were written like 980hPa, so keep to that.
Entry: 965hPa
